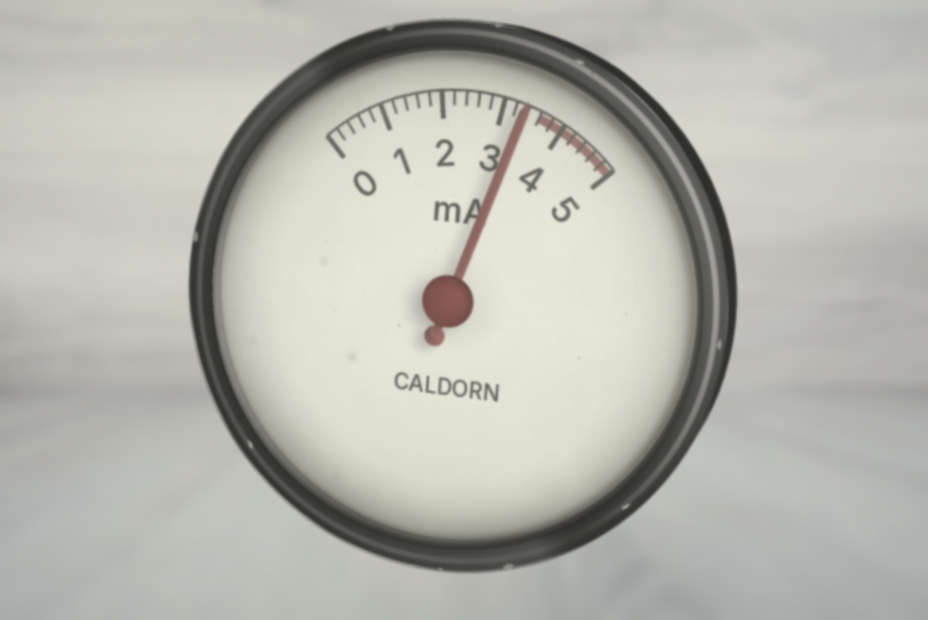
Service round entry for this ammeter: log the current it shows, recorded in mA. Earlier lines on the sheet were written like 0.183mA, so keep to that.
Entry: 3.4mA
